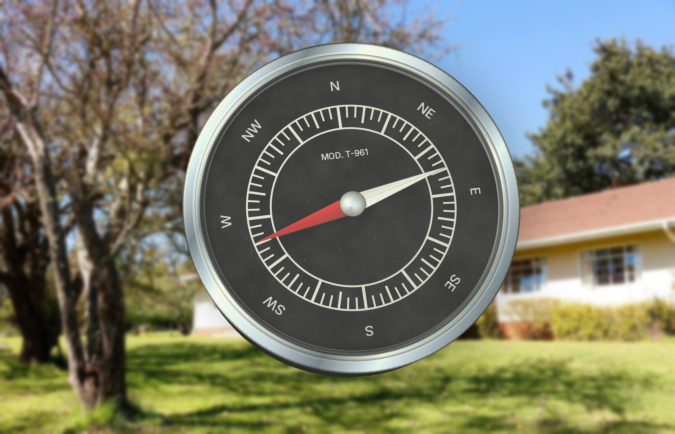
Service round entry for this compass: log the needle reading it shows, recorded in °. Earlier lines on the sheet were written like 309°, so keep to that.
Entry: 255°
